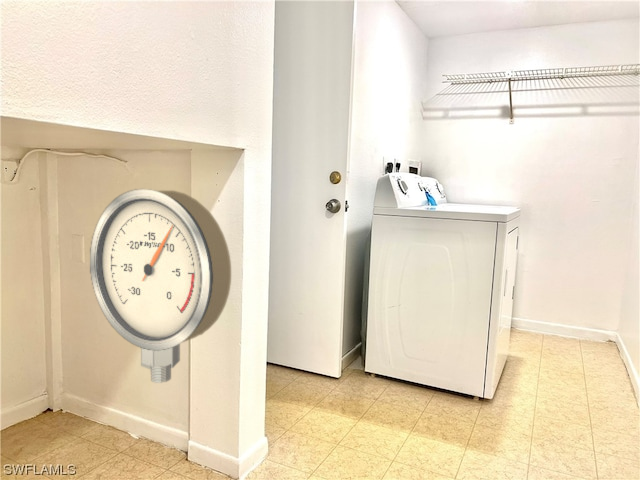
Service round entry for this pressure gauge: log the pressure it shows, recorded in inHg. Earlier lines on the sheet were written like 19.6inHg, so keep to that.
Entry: -11inHg
